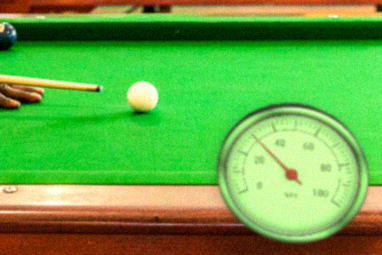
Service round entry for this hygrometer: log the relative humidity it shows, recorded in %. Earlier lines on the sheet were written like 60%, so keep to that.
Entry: 30%
